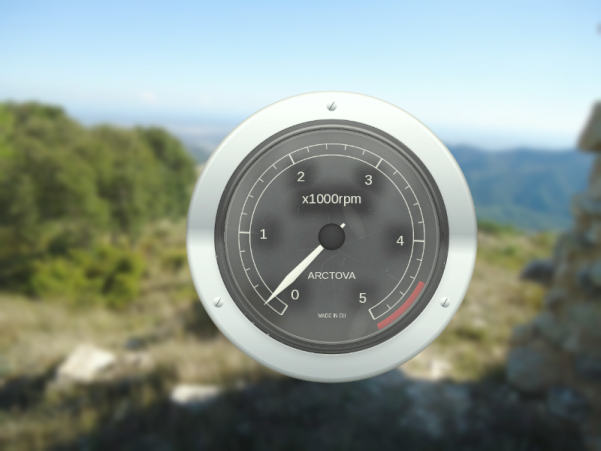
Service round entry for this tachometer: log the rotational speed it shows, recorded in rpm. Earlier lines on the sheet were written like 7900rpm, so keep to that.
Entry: 200rpm
